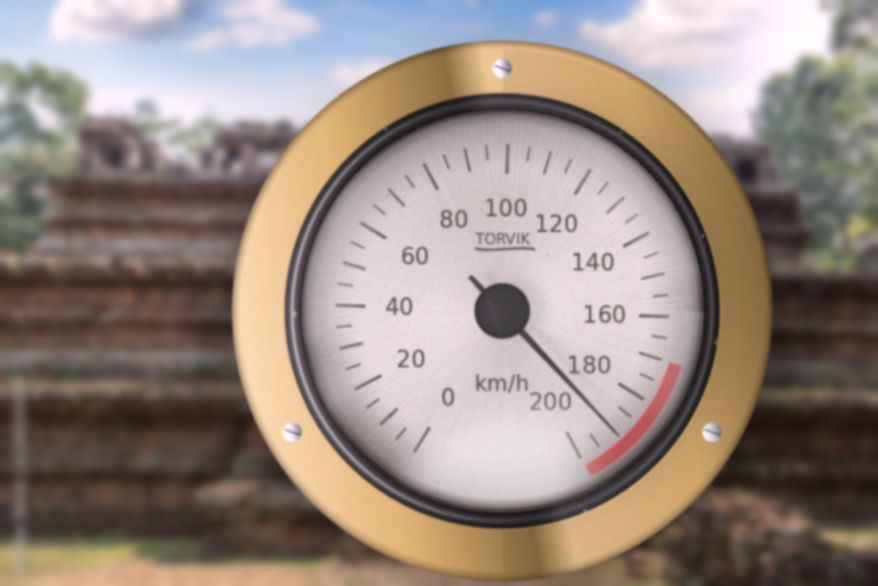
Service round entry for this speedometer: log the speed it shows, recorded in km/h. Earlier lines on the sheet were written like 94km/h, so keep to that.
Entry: 190km/h
